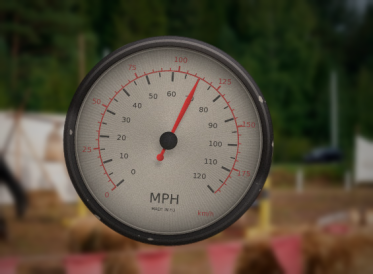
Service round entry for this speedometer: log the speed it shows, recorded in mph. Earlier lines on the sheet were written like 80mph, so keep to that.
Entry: 70mph
